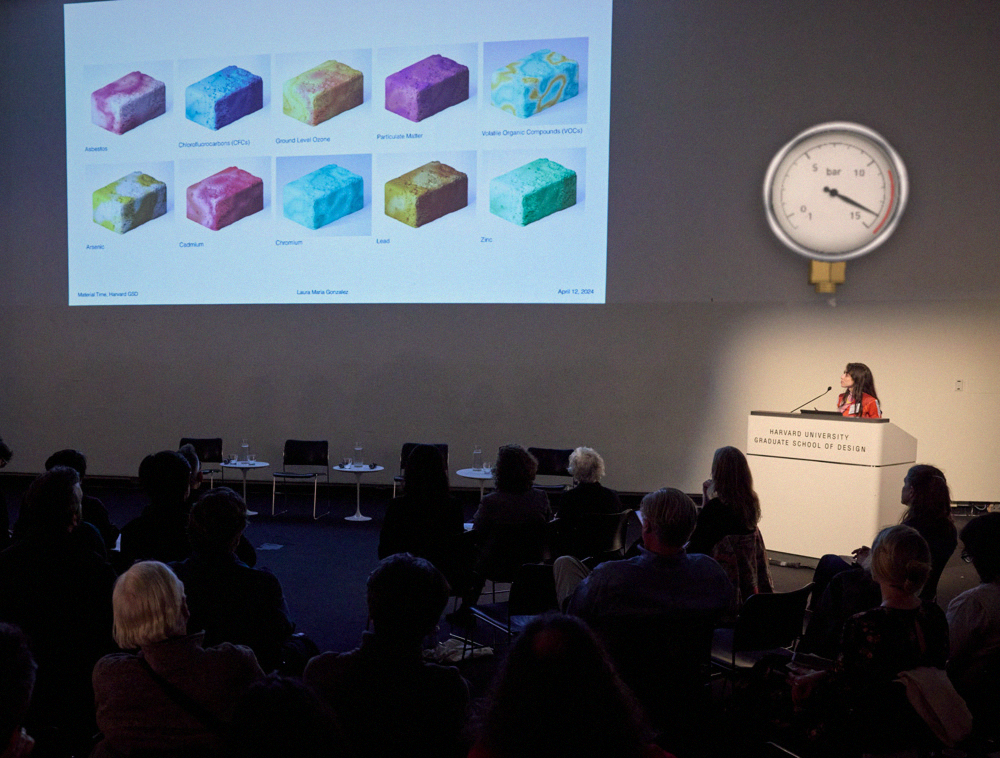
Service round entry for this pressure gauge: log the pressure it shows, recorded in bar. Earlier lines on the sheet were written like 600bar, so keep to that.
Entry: 14bar
